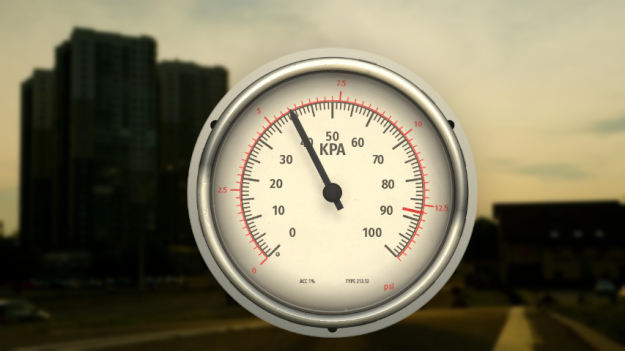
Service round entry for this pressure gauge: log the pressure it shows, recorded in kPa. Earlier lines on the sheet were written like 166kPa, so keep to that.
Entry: 40kPa
